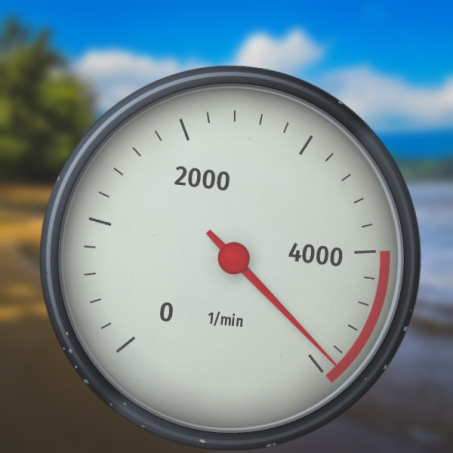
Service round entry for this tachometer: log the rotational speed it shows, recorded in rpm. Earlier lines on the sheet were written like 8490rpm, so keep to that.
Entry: 4900rpm
